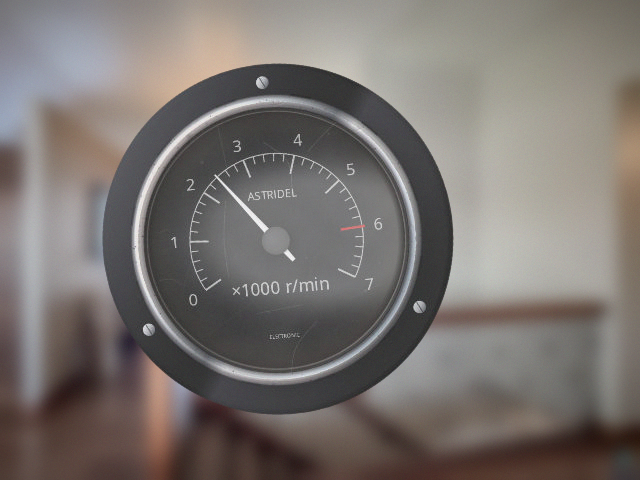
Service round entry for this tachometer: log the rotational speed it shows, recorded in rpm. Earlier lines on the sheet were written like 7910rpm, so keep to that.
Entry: 2400rpm
